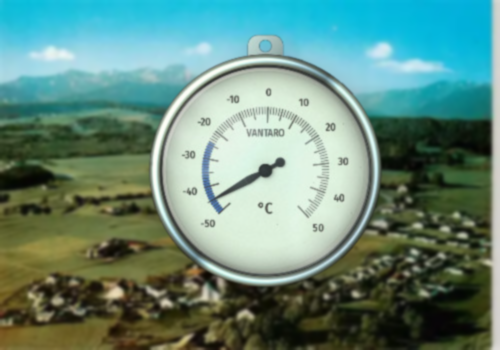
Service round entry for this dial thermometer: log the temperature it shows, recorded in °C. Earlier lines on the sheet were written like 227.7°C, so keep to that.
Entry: -45°C
